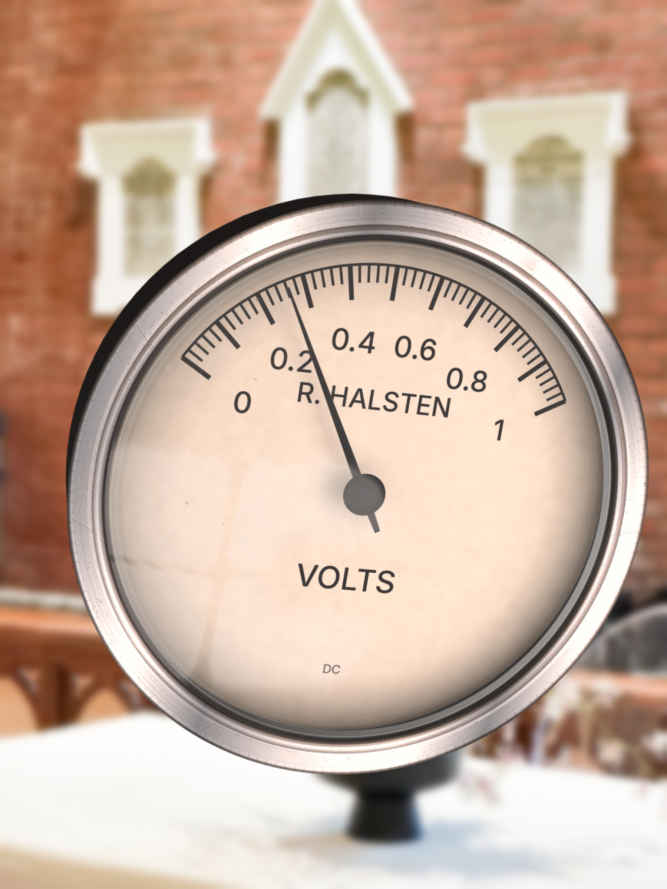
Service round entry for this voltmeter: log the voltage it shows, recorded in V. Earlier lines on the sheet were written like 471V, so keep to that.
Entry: 0.26V
